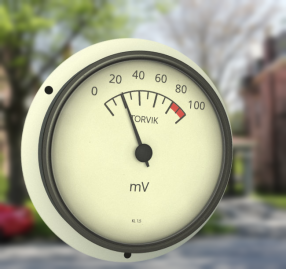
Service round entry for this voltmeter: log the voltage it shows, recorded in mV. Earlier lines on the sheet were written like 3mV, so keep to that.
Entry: 20mV
